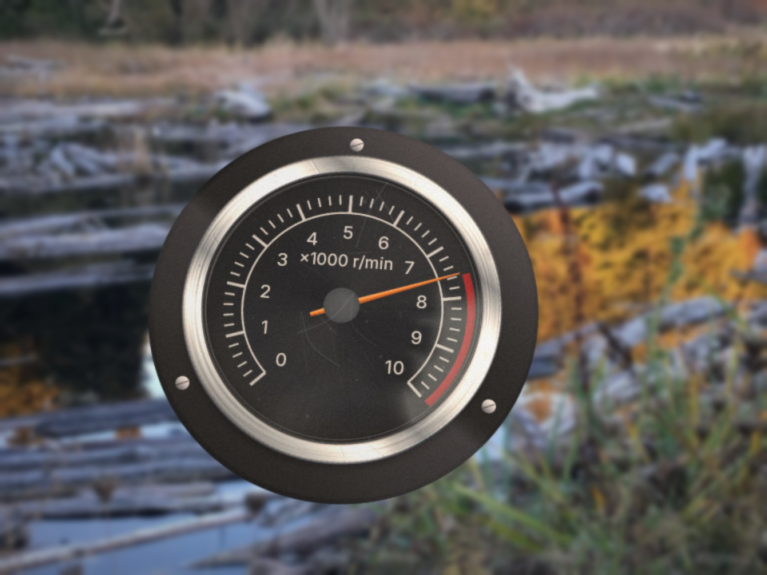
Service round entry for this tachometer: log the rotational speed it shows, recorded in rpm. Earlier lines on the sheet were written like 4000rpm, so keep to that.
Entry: 7600rpm
